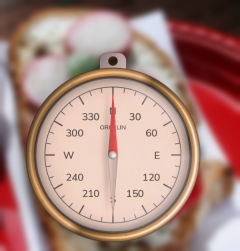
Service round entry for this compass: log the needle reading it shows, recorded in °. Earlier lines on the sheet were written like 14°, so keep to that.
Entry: 0°
